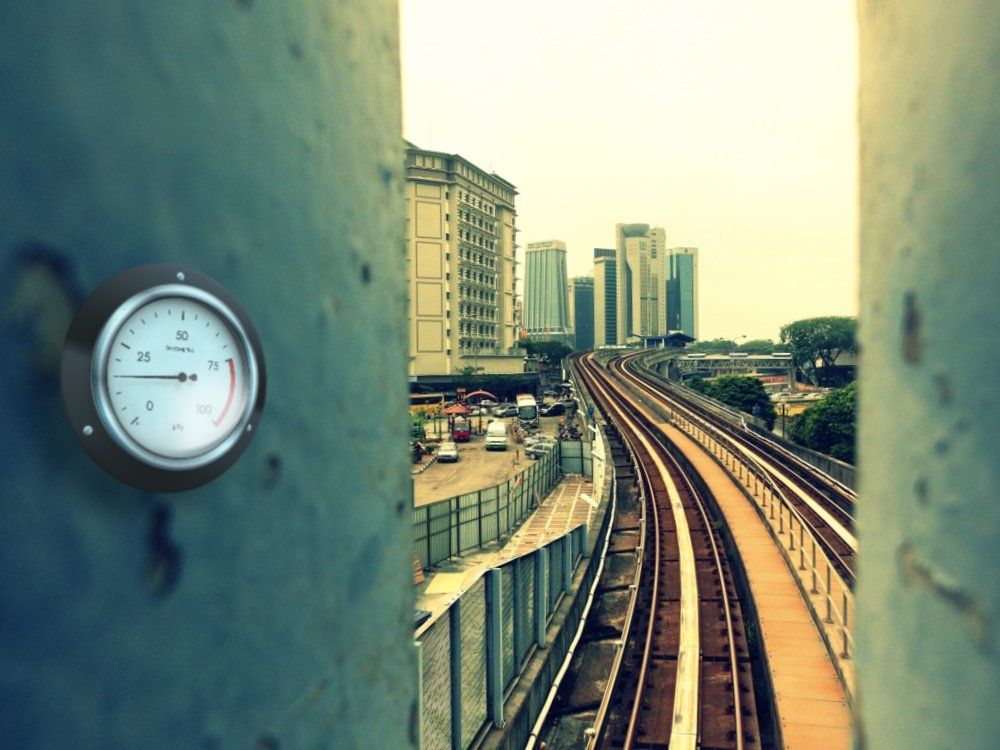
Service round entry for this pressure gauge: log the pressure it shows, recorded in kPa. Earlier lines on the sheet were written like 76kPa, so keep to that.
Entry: 15kPa
